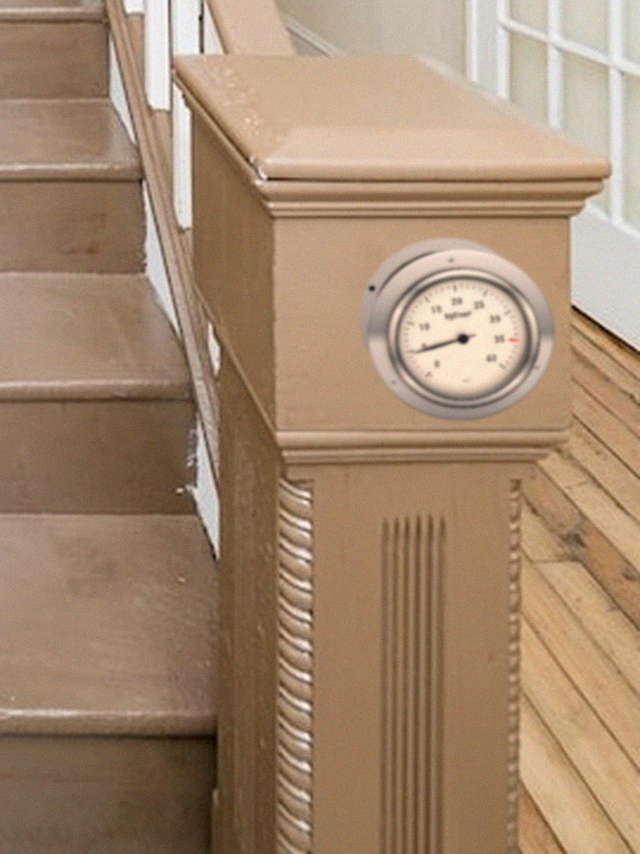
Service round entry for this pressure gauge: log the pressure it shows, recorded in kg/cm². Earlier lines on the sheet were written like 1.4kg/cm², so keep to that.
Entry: 5kg/cm²
